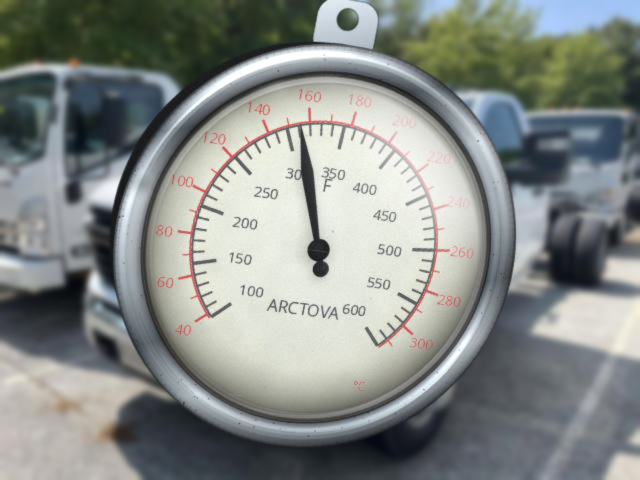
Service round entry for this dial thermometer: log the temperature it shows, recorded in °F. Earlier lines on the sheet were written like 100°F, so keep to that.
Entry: 310°F
